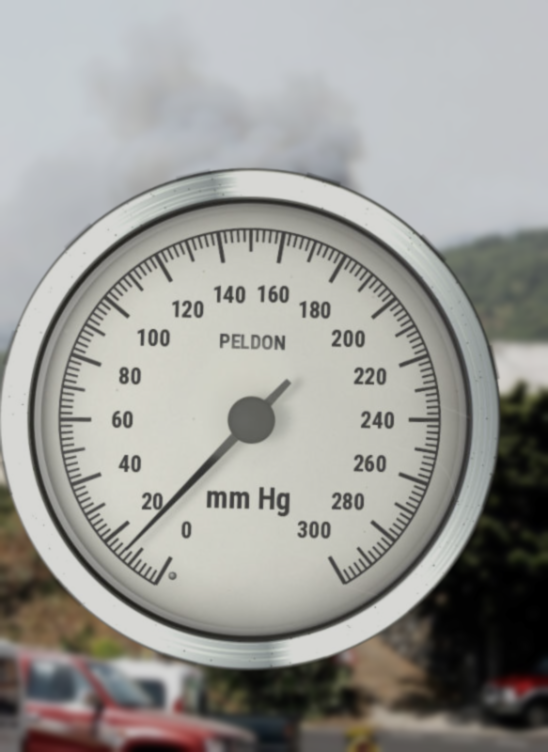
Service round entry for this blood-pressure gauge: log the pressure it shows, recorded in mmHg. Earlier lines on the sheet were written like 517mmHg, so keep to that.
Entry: 14mmHg
